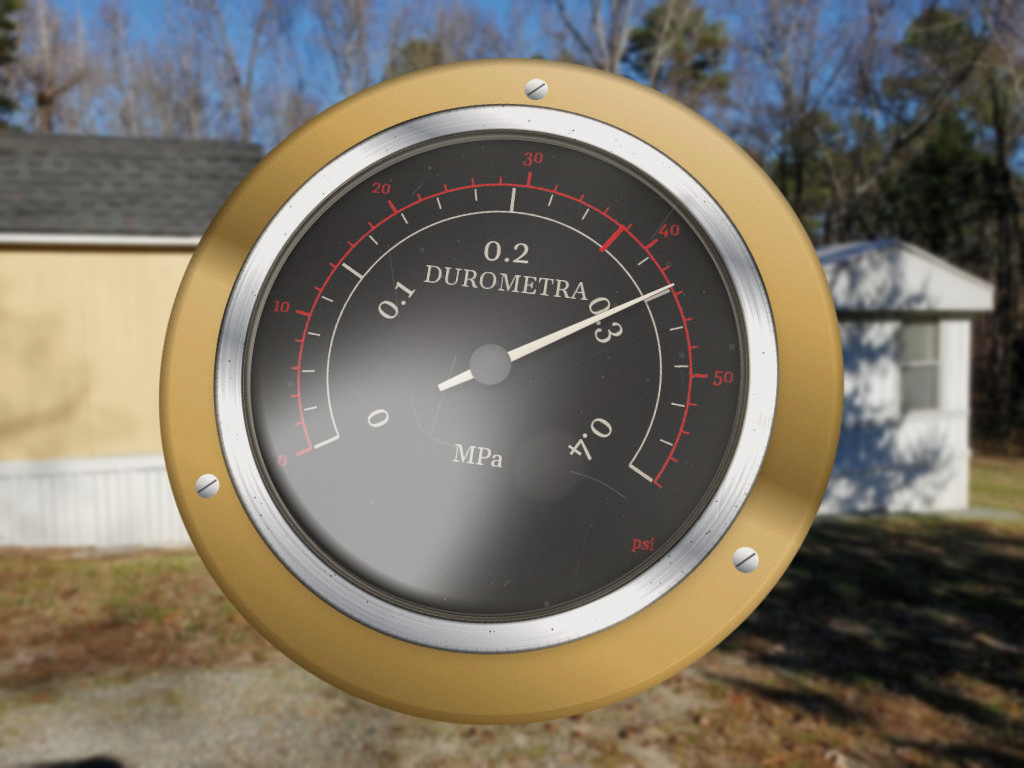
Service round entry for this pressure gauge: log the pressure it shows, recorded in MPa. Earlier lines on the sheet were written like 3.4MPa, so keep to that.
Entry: 0.3MPa
